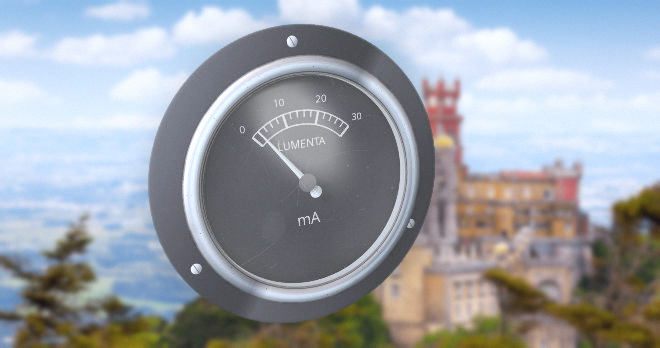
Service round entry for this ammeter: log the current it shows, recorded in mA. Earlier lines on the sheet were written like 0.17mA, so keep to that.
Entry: 2mA
